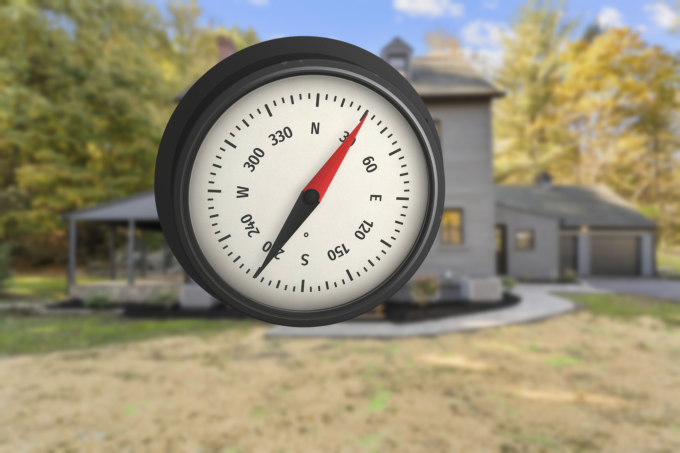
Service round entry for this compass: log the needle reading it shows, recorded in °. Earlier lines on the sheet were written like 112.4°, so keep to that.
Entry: 30°
